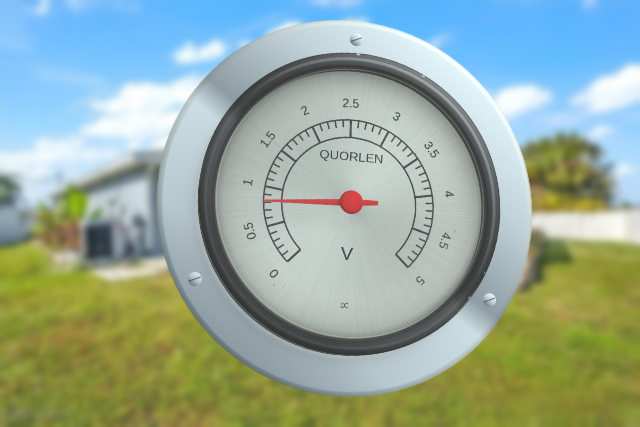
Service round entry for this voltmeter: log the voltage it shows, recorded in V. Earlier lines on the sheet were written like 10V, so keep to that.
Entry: 0.8V
